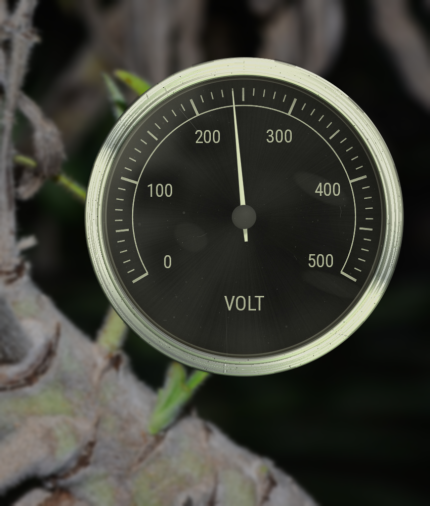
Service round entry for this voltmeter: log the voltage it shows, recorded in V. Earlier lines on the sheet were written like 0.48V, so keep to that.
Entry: 240V
